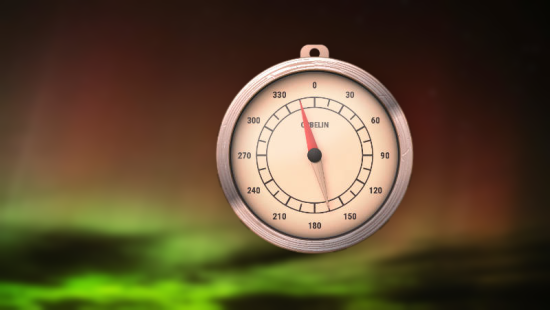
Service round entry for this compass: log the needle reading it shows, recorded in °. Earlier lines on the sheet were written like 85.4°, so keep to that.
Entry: 345°
